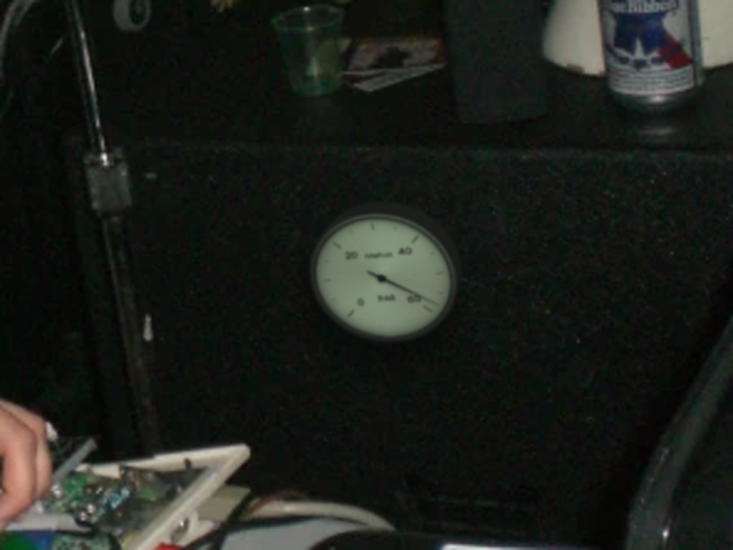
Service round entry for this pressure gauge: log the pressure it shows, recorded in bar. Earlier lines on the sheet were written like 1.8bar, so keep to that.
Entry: 57.5bar
